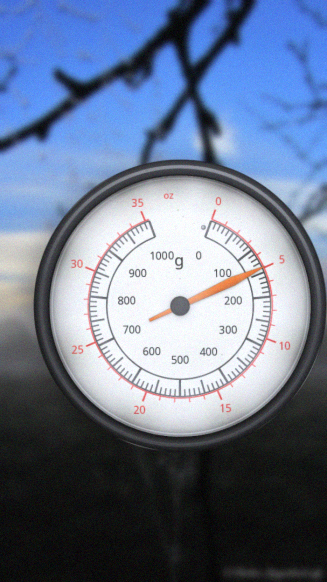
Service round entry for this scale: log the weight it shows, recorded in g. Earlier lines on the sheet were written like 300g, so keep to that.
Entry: 140g
